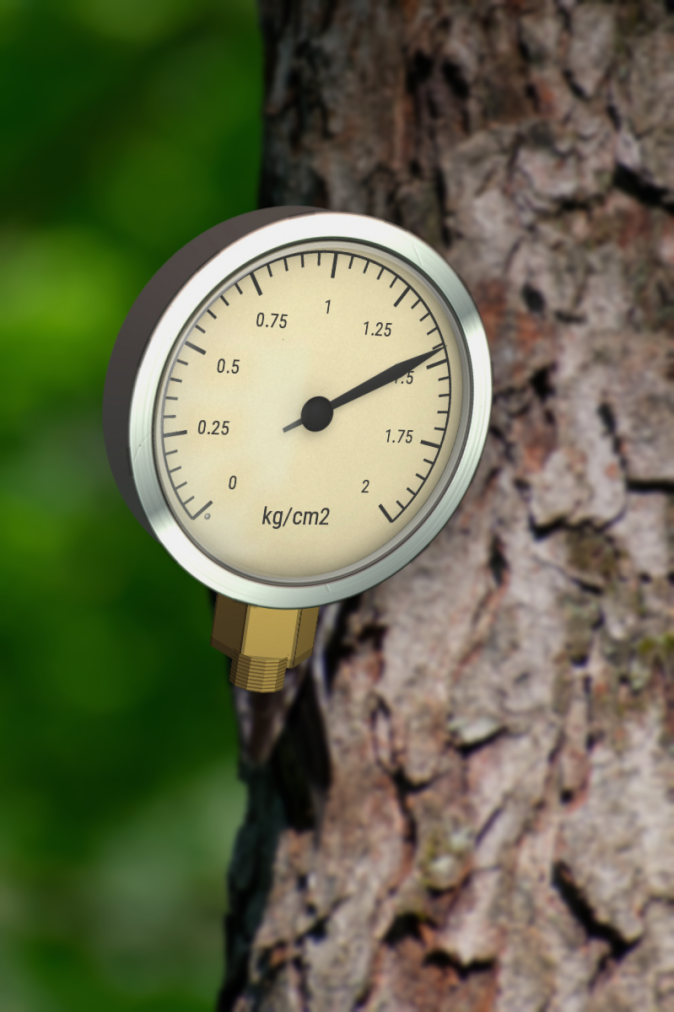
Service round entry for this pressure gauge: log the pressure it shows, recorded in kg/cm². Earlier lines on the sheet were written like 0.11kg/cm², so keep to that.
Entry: 1.45kg/cm²
